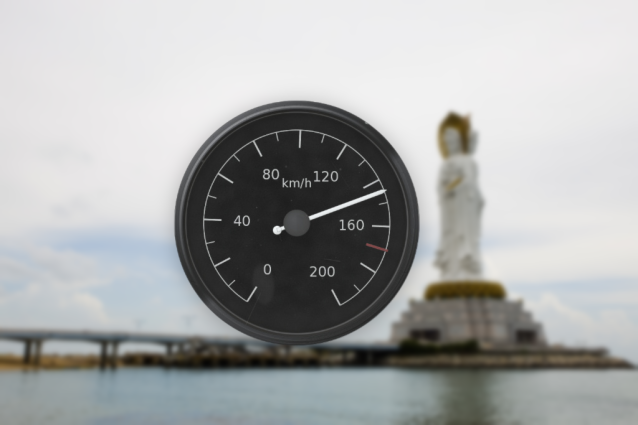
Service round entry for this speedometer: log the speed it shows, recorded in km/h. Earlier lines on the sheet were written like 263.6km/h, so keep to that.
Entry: 145km/h
